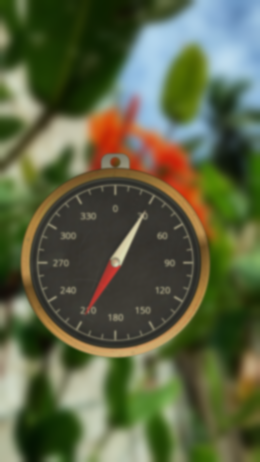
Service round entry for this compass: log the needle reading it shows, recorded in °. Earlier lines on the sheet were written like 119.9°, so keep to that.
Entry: 210°
